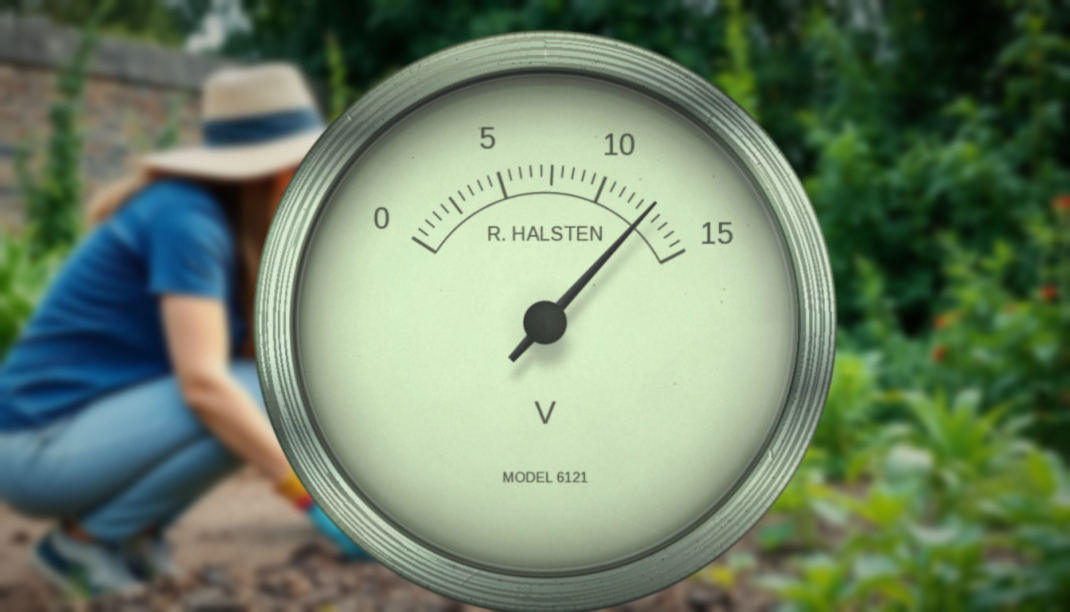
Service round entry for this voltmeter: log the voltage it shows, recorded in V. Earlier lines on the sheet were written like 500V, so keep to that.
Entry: 12.5V
